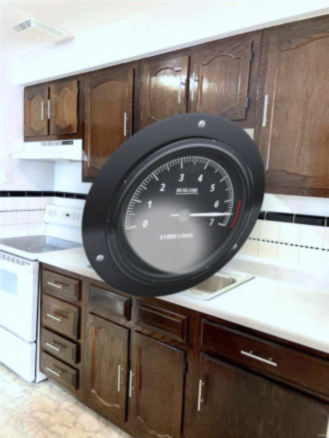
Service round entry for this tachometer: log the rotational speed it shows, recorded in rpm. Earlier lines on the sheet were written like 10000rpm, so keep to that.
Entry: 6500rpm
